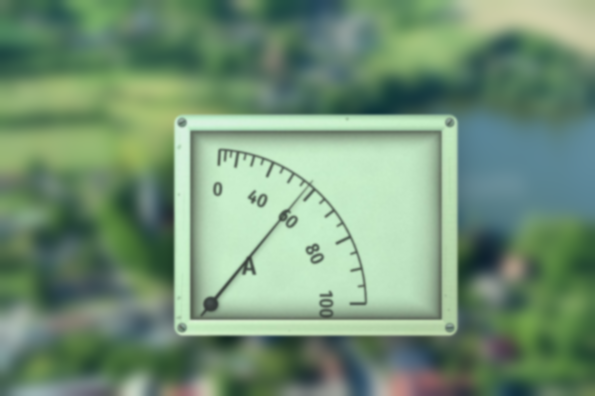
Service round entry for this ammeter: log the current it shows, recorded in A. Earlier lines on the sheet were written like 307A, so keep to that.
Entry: 57.5A
